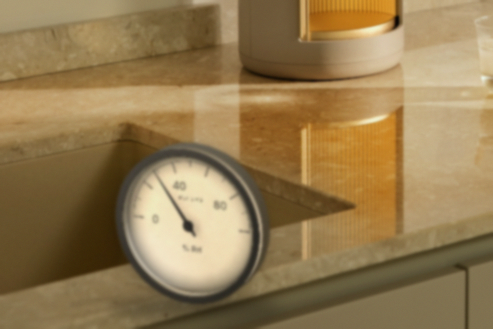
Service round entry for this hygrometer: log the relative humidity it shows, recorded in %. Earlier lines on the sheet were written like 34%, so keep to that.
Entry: 30%
